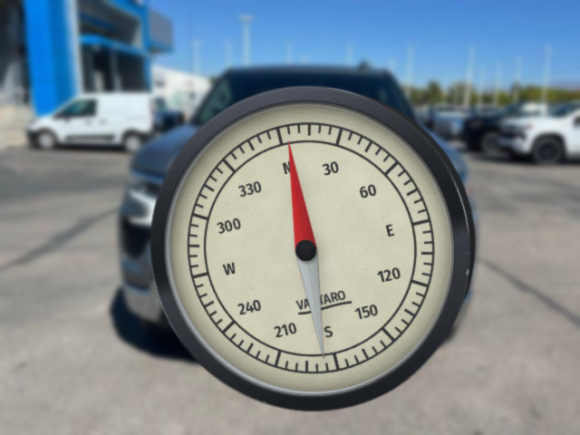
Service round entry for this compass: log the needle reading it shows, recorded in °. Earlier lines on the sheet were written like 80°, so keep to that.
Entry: 5°
